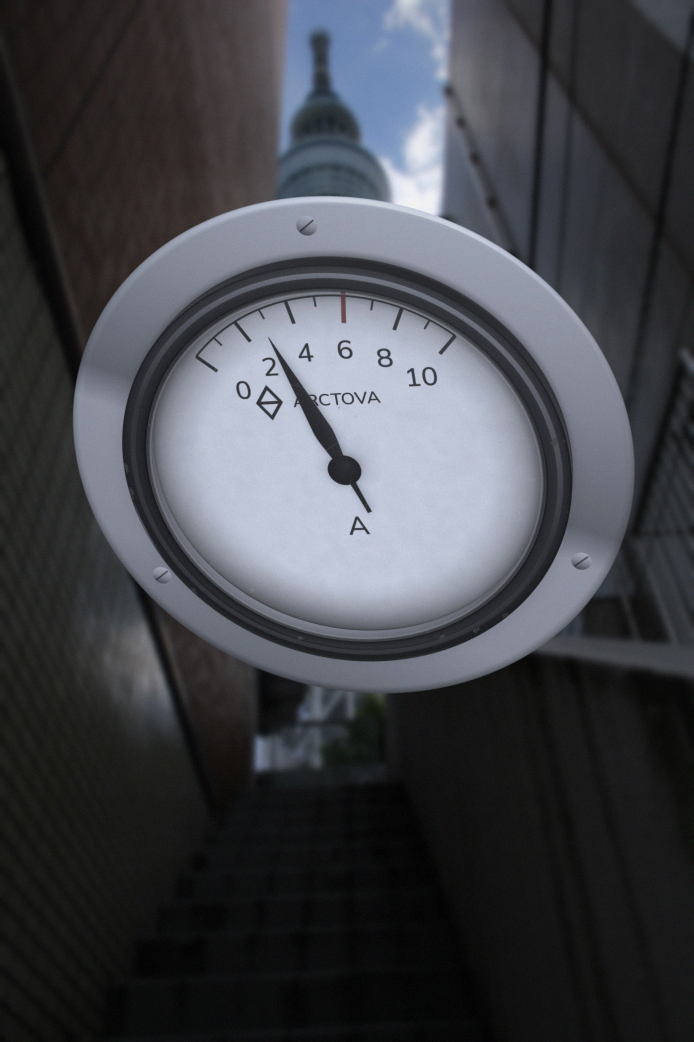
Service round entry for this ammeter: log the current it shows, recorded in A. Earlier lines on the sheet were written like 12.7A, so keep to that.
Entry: 3A
